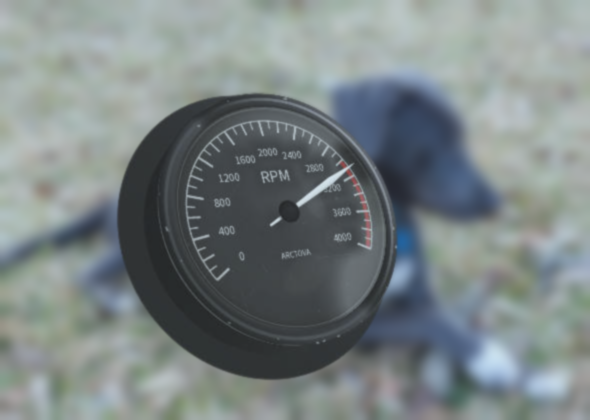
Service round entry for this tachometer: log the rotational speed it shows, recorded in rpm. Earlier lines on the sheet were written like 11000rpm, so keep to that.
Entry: 3100rpm
